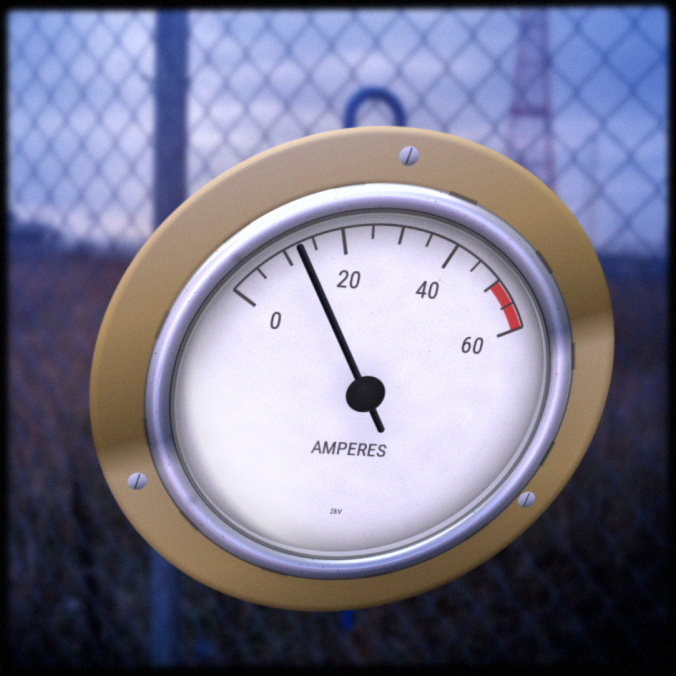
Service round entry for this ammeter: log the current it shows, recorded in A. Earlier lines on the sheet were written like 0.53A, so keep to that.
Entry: 12.5A
